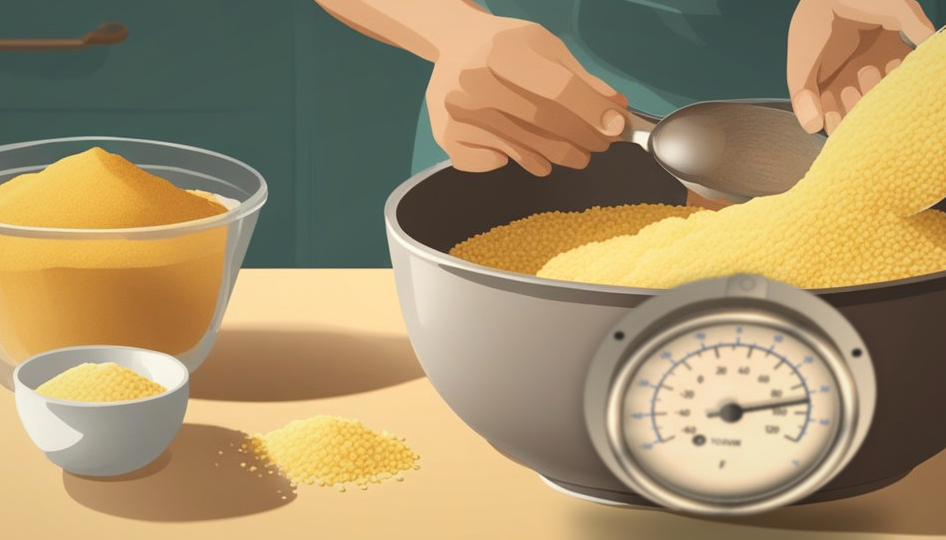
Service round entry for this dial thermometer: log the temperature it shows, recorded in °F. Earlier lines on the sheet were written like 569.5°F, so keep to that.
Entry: 90°F
